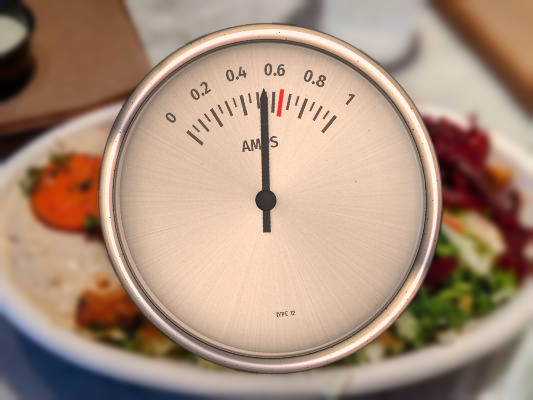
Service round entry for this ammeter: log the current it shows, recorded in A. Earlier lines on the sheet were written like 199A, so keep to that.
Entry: 0.55A
